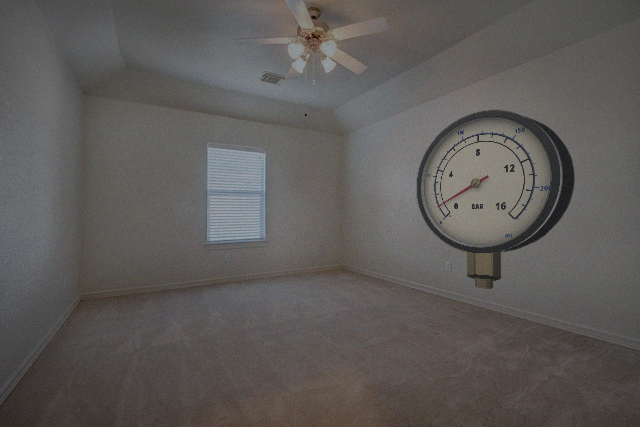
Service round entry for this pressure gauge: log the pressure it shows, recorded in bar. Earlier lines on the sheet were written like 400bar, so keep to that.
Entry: 1bar
